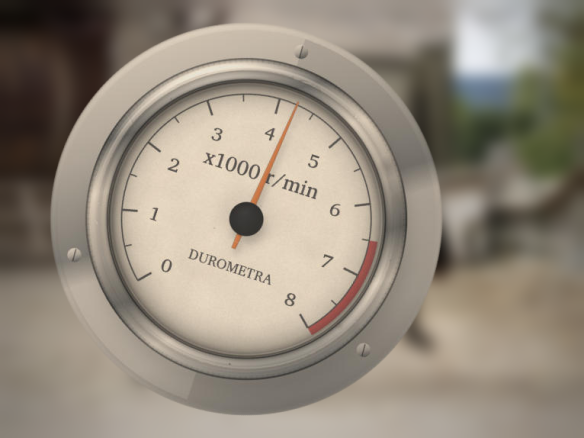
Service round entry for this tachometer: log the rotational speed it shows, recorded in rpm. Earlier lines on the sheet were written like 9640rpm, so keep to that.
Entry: 4250rpm
